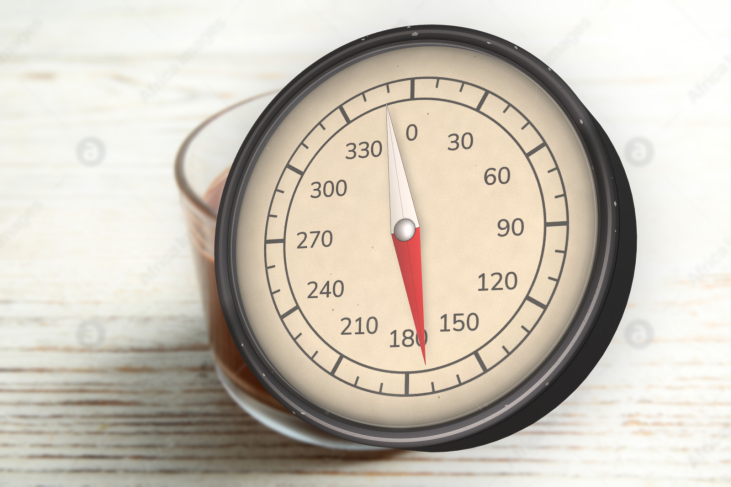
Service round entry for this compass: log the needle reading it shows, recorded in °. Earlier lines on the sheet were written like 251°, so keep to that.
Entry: 170°
